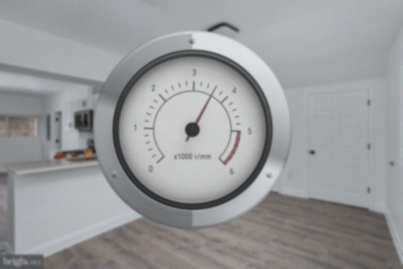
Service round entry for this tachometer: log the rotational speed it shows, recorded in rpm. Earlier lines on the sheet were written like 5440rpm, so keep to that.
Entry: 3600rpm
